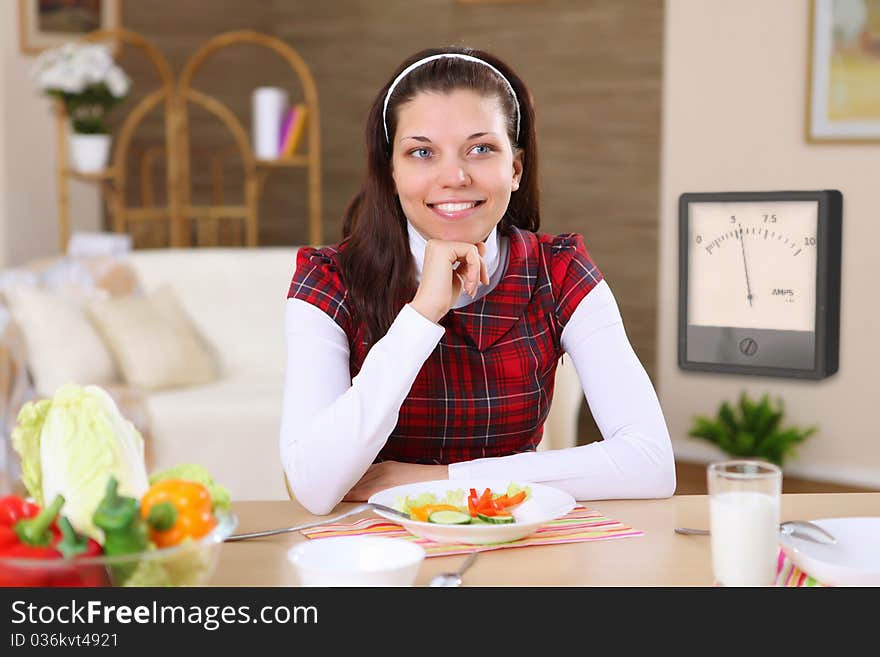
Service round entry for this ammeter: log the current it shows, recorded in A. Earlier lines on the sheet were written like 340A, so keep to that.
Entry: 5.5A
